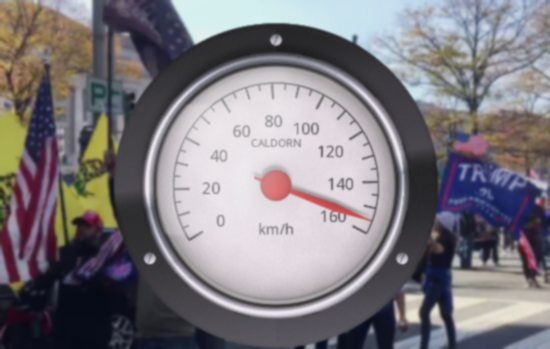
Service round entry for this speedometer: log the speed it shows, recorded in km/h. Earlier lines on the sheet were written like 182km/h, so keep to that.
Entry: 155km/h
